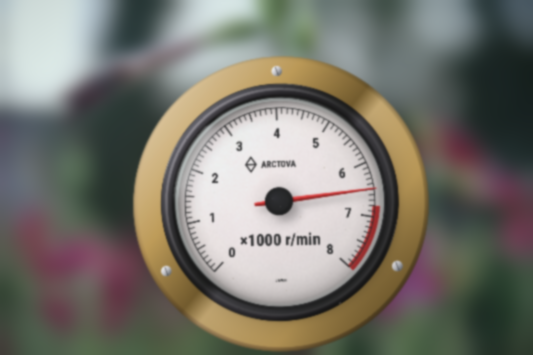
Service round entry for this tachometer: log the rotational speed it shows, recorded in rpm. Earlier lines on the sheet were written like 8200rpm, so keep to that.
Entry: 6500rpm
